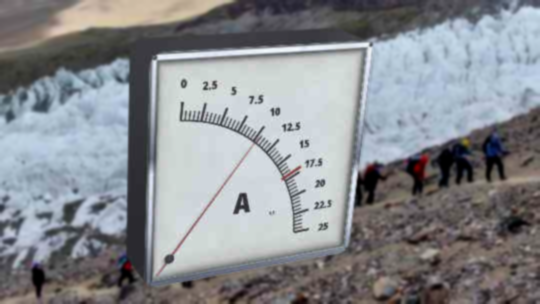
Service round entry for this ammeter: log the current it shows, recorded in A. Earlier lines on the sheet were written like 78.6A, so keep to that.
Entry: 10A
